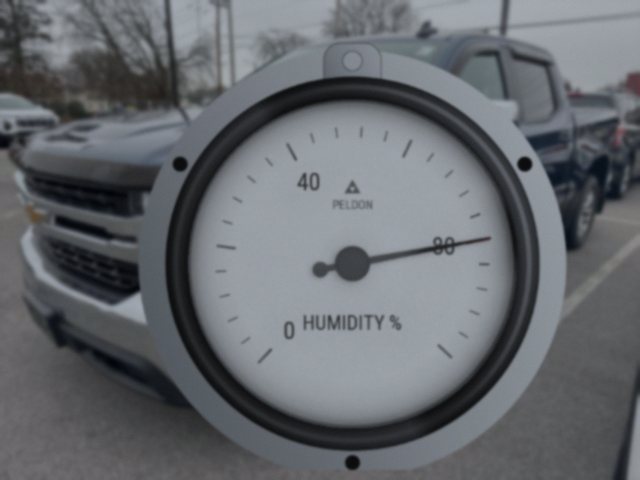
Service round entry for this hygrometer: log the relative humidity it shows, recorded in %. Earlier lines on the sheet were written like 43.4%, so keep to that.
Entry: 80%
